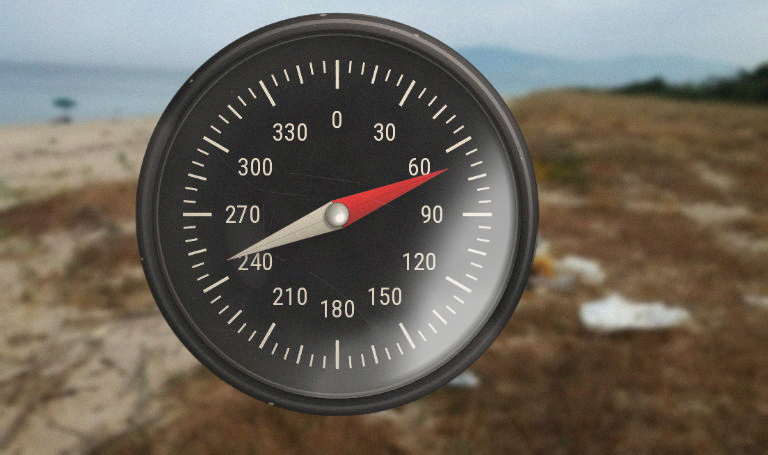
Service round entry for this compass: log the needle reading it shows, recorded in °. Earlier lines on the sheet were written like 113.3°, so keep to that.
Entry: 67.5°
